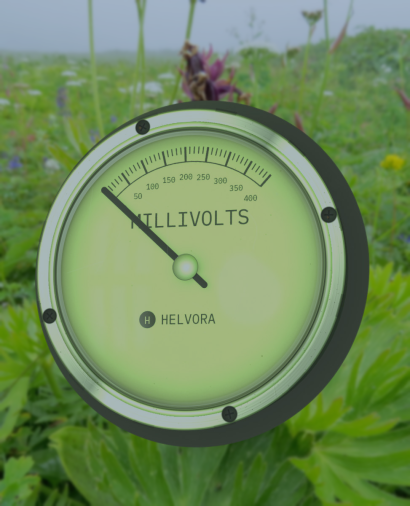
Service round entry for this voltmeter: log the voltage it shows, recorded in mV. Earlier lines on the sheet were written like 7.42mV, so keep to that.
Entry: 0mV
